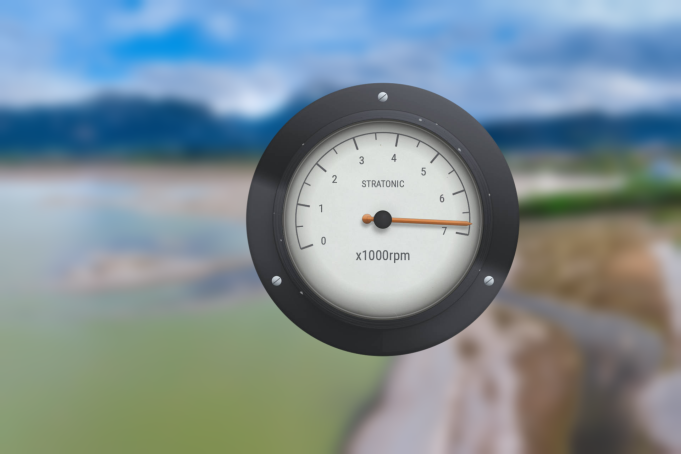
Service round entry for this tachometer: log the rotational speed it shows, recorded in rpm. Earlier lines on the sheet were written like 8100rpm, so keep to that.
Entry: 6750rpm
